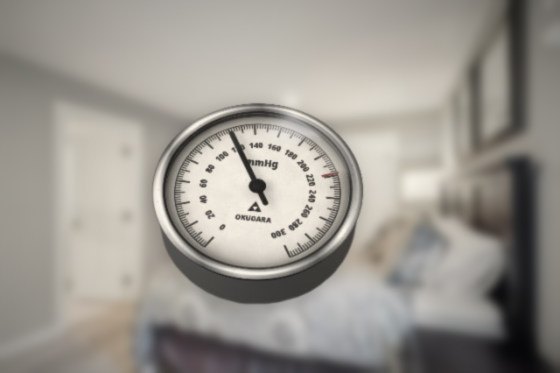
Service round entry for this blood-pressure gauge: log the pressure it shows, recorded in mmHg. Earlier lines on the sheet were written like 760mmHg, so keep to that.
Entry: 120mmHg
